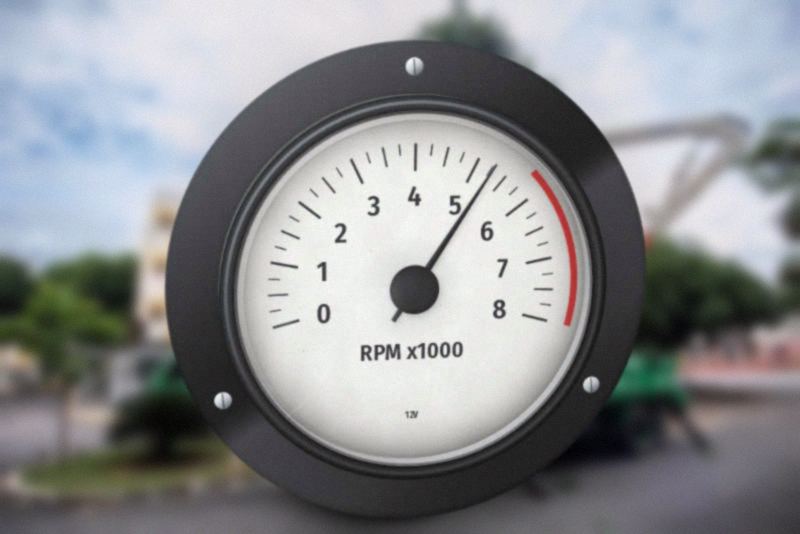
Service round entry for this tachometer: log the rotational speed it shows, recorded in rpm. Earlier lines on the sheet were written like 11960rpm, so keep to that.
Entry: 5250rpm
